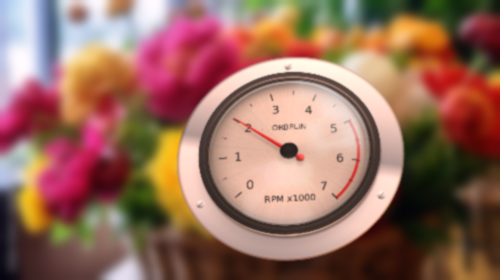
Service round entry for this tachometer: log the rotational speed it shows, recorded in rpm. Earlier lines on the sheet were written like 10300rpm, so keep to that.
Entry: 2000rpm
